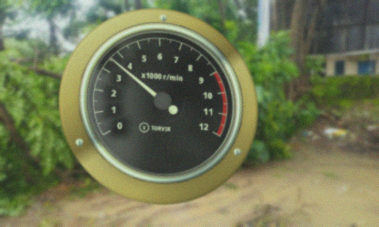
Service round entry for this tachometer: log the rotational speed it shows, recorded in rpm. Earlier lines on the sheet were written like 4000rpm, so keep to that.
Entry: 3500rpm
